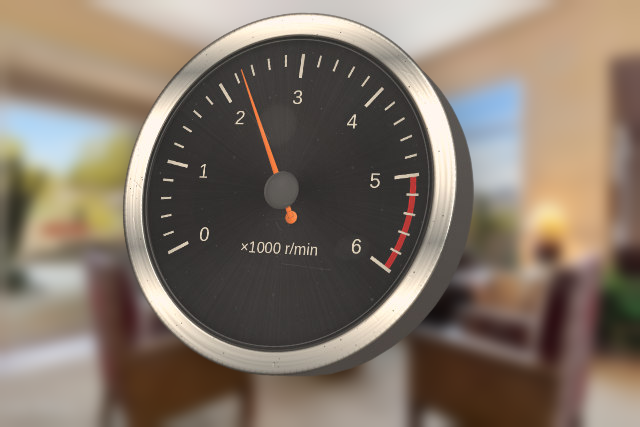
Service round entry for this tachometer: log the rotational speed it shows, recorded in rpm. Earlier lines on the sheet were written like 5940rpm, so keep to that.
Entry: 2300rpm
